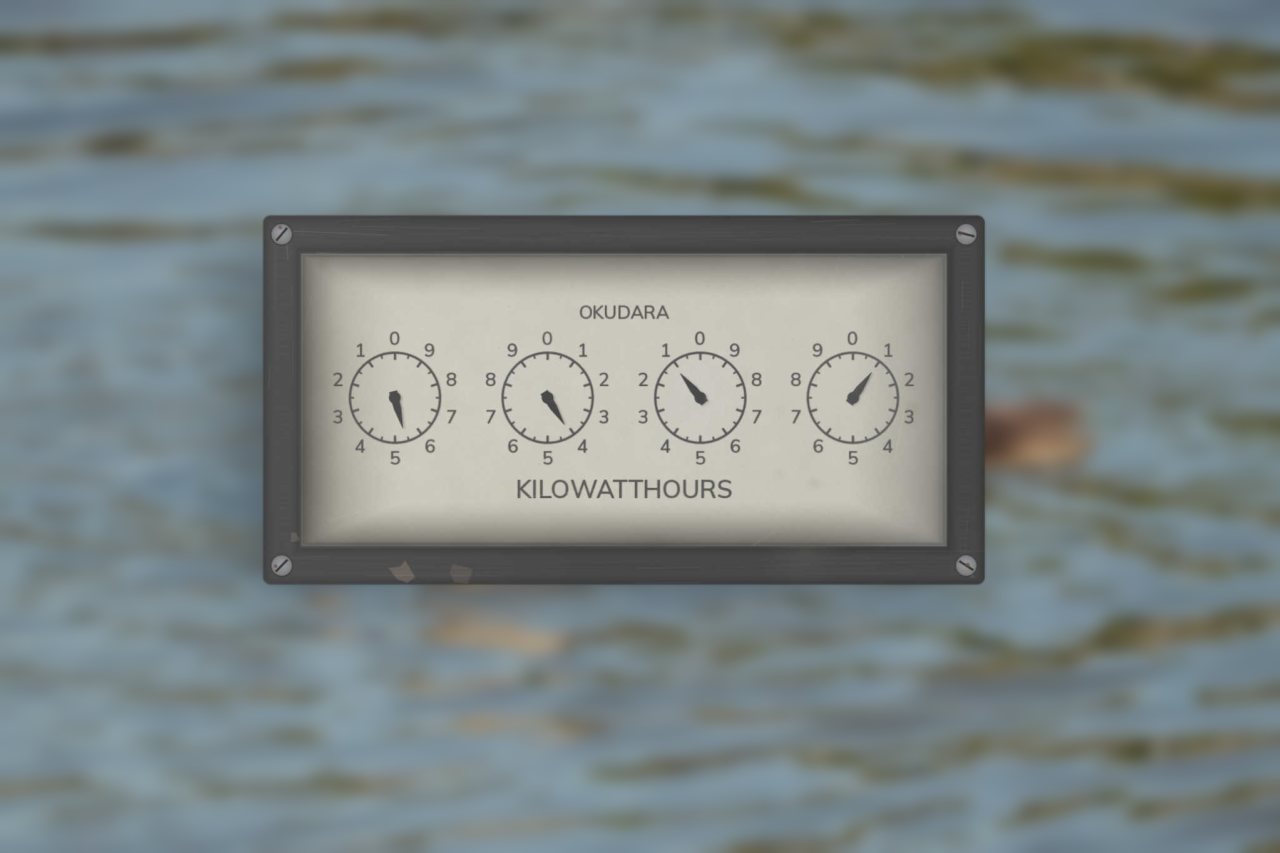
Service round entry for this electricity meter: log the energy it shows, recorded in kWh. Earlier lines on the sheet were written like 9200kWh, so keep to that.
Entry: 5411kWh
